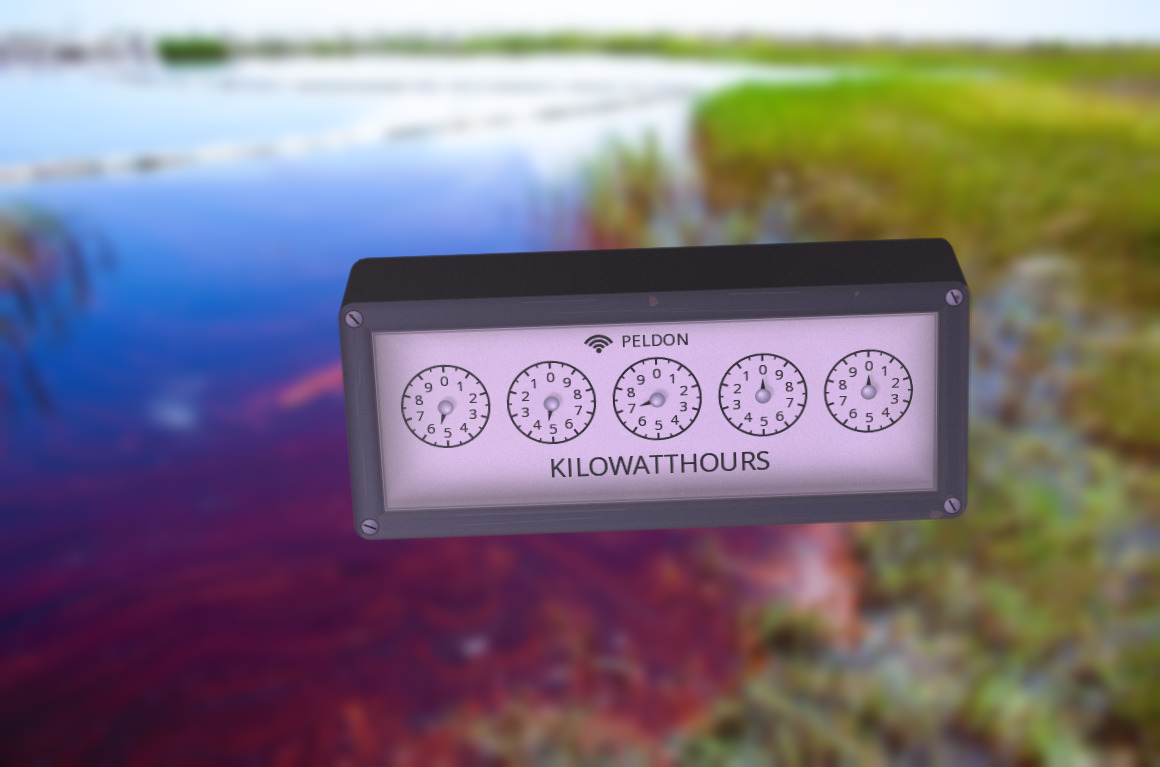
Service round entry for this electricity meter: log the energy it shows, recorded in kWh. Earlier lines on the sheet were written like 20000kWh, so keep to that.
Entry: 54700kWh
